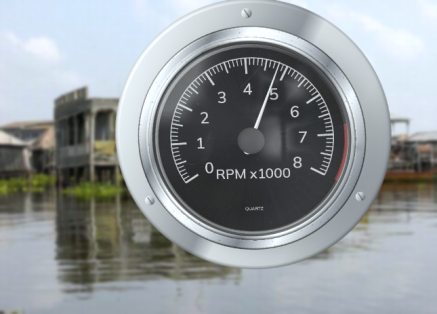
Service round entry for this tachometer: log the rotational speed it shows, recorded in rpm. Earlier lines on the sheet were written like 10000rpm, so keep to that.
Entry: 4800rpm
